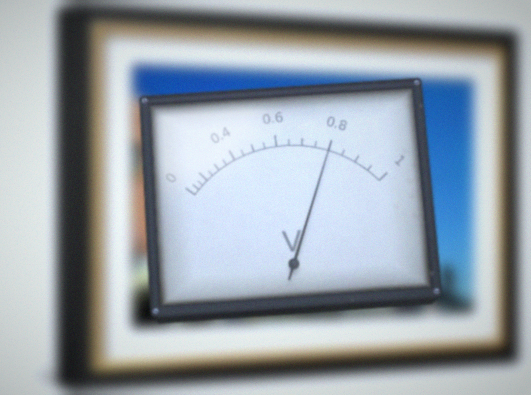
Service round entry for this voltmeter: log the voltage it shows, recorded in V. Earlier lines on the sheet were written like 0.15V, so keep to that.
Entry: 0.8V
